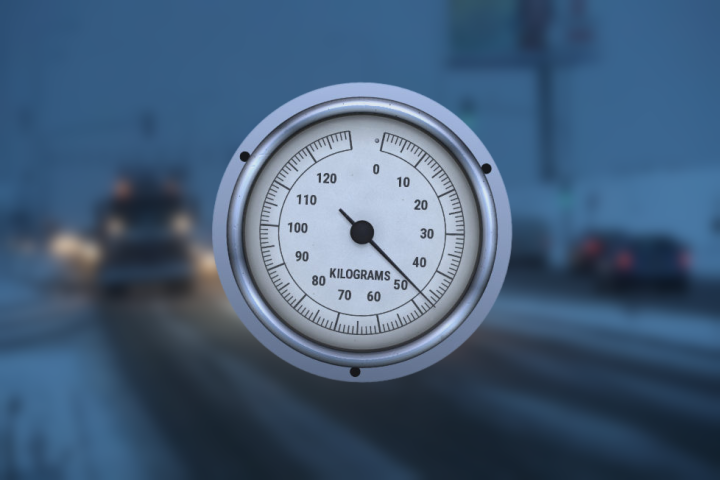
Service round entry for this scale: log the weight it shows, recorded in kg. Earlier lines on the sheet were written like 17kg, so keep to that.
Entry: 47kg
